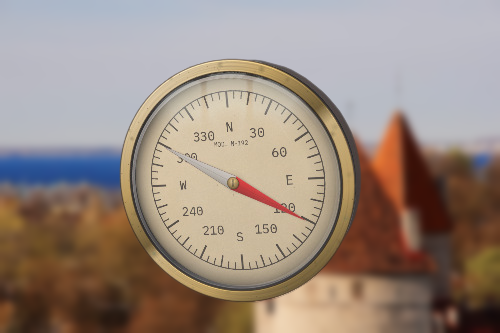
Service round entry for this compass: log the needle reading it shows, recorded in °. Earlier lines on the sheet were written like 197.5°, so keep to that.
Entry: 120°
